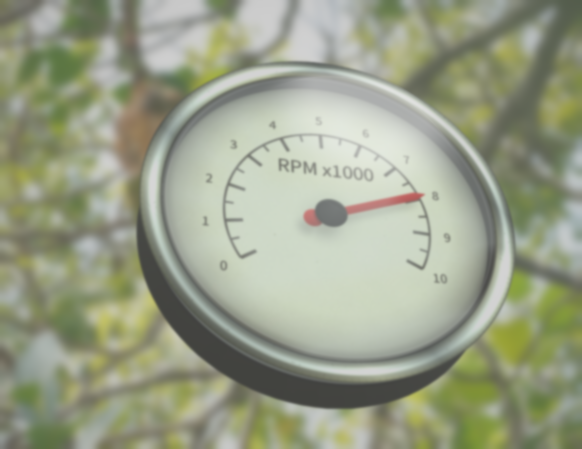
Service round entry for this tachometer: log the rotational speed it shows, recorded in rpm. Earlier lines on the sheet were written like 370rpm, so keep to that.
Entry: 8000rpm
